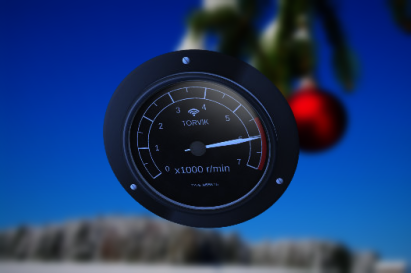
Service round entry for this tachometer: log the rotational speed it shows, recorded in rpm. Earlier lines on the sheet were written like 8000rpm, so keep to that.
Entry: 6000rpm
